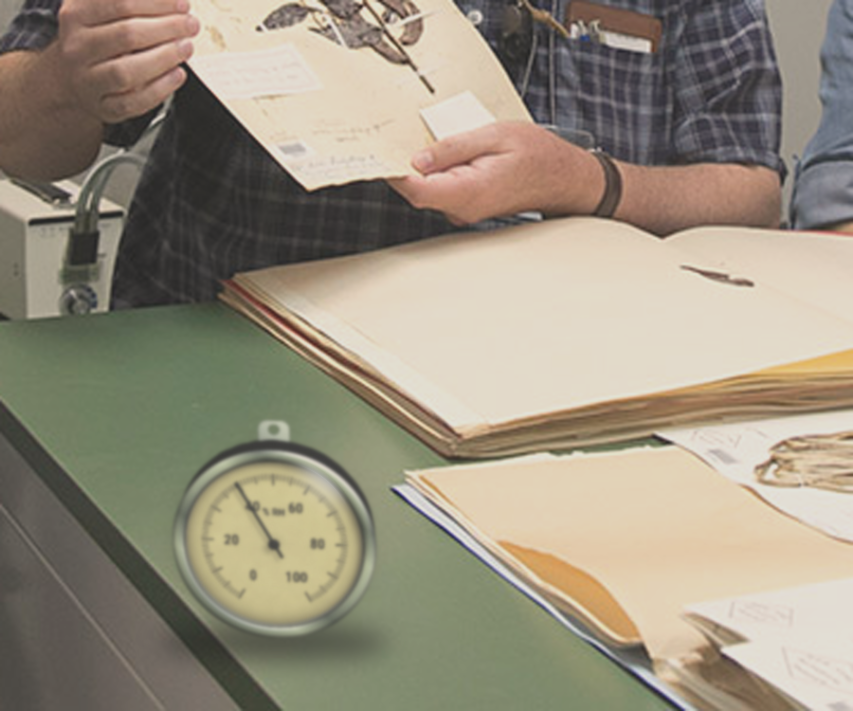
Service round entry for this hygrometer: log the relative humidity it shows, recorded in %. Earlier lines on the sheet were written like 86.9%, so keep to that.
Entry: 40%
